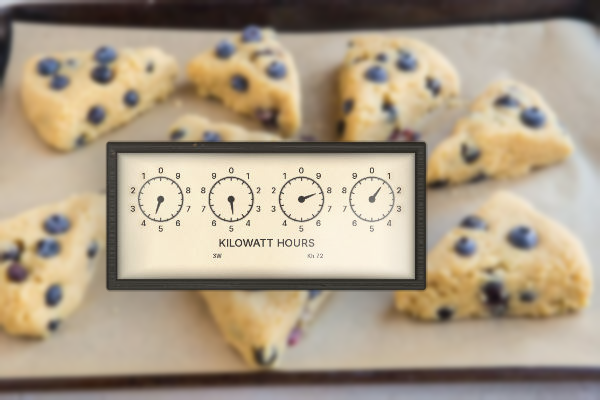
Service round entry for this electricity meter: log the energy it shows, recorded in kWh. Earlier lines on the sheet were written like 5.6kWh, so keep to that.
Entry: 4481kWh
